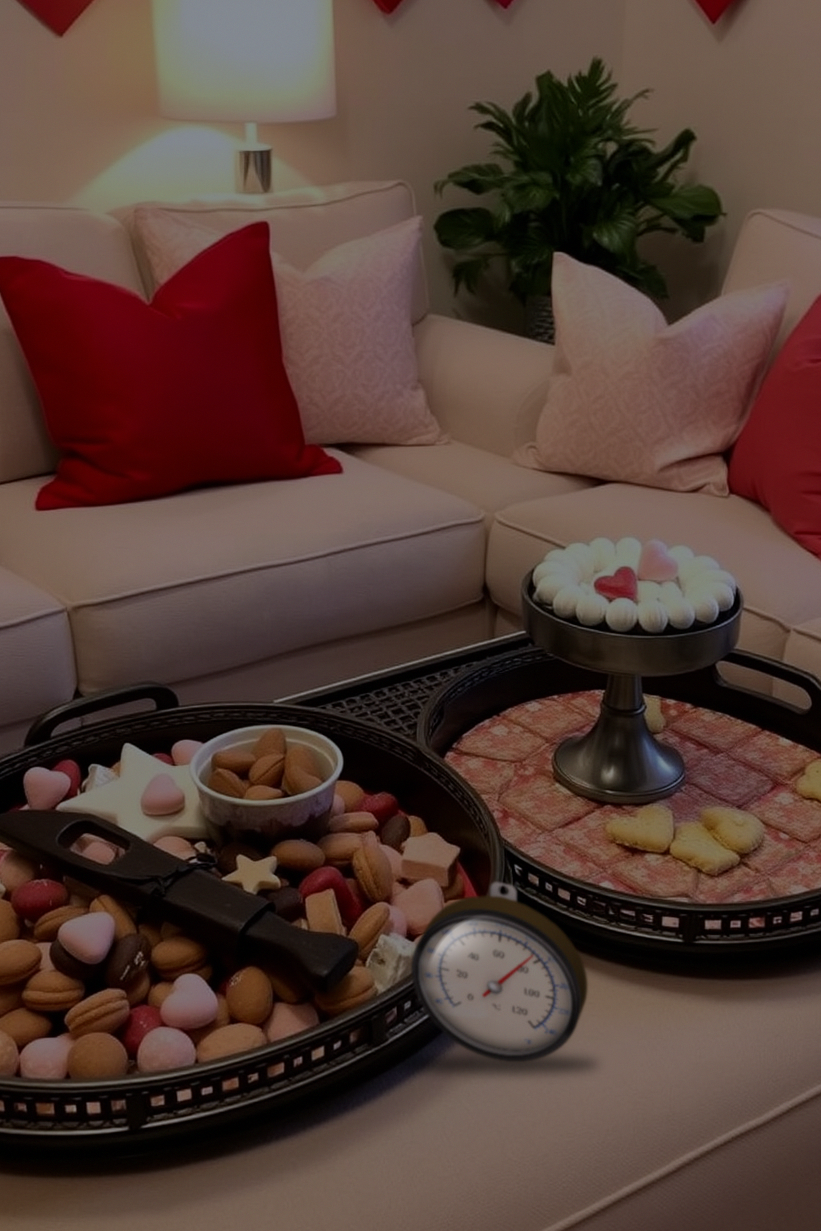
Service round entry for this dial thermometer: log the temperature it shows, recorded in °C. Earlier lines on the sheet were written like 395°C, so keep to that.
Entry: 76°C
